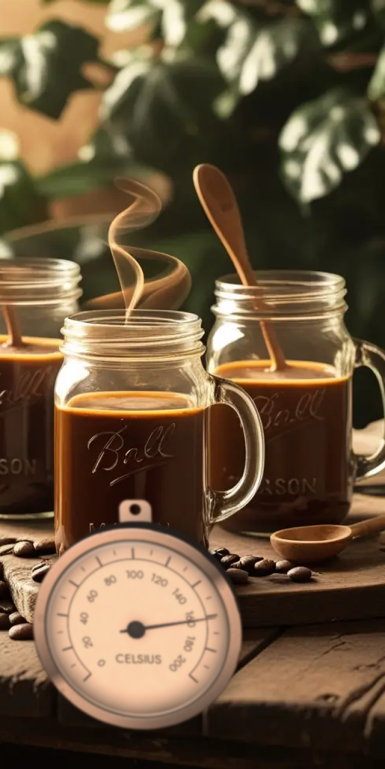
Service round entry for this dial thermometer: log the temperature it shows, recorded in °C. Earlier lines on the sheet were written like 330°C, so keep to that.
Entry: 160°C
